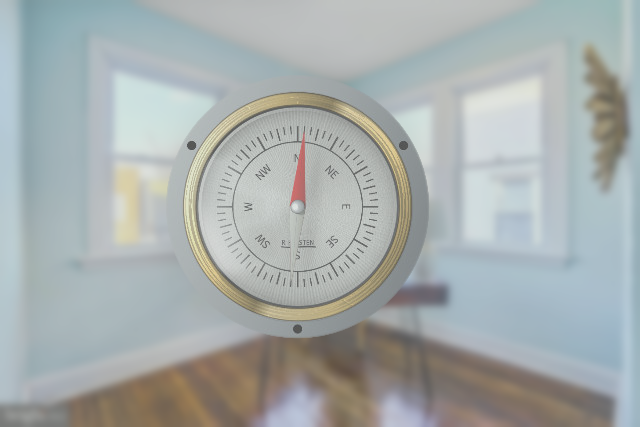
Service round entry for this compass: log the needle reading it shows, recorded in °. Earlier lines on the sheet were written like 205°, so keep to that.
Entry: 5°
